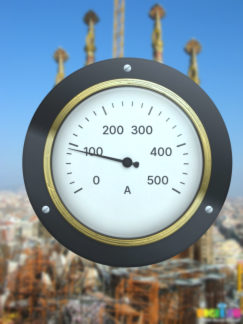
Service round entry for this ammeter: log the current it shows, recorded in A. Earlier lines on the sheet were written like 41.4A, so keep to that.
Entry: 90A
